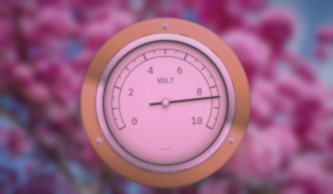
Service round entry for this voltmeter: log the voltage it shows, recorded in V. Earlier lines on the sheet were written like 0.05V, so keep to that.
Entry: 8.5V
